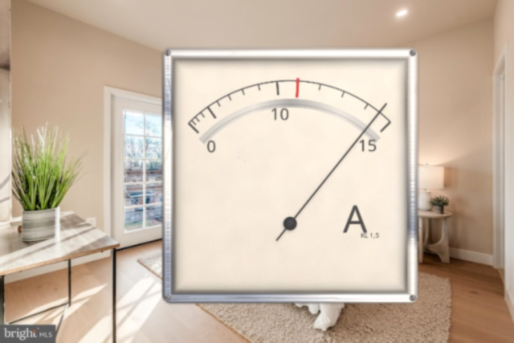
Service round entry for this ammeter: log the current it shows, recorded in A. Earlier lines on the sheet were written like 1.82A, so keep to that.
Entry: 14.5A
